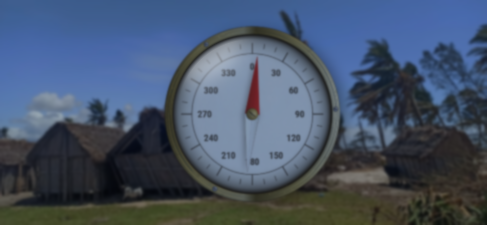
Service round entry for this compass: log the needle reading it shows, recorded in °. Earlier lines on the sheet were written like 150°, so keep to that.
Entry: 5°
